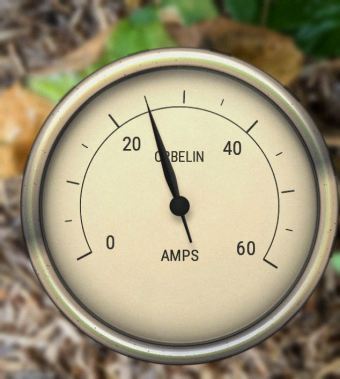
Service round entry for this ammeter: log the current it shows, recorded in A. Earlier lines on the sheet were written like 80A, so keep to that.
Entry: 25A
